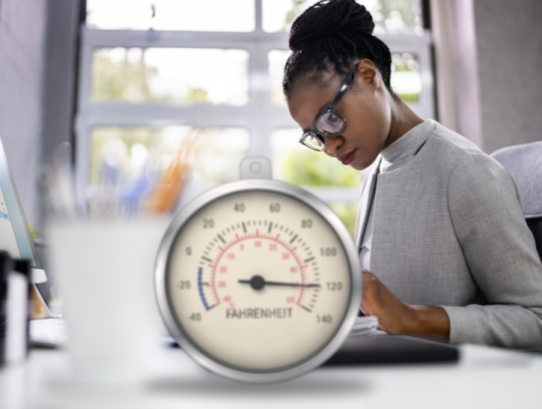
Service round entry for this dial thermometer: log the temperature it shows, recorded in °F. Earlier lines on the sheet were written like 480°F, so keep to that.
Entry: 120°F
